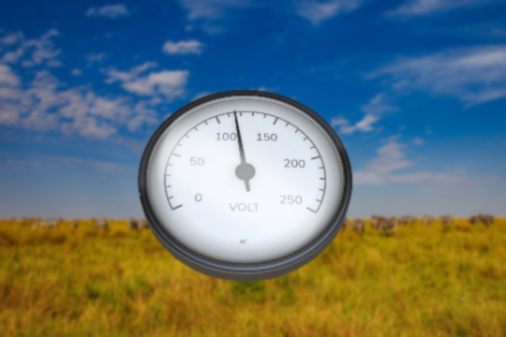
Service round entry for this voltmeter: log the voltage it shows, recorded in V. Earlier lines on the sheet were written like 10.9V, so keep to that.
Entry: 115V
